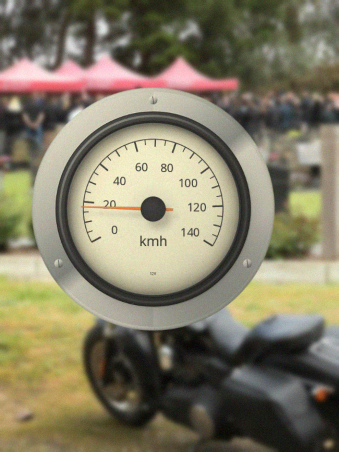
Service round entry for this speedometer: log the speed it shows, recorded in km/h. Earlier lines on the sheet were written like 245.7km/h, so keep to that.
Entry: 17.5km/h
